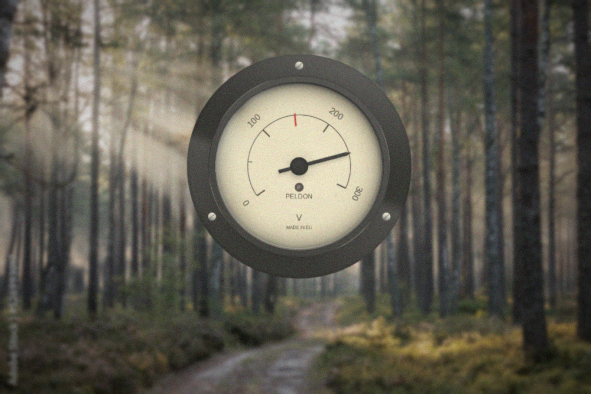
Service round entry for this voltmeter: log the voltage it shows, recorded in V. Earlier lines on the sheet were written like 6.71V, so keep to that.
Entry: 250V
